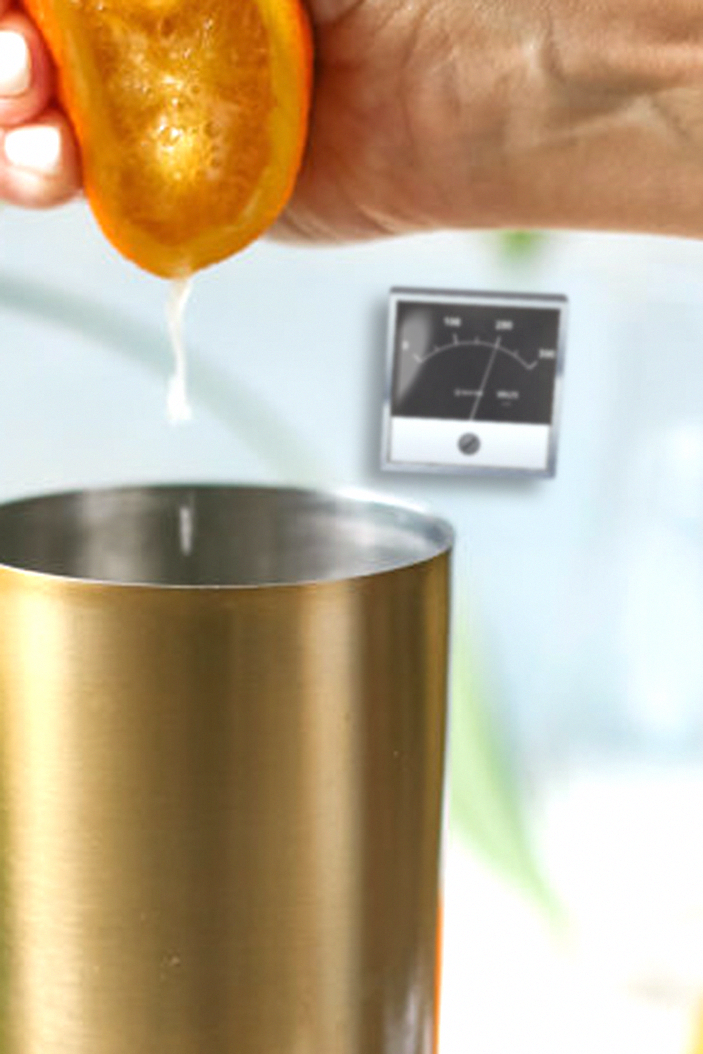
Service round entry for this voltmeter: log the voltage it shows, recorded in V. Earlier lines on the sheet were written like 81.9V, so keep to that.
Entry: 200V
